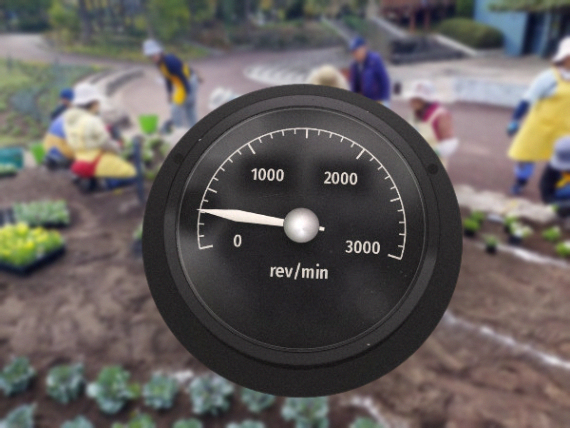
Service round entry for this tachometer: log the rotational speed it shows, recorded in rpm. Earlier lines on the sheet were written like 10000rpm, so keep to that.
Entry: 300rpm
